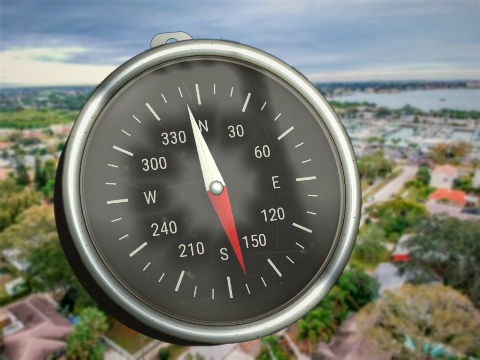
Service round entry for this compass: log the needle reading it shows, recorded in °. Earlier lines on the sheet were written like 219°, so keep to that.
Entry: 170°
